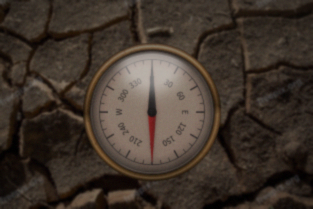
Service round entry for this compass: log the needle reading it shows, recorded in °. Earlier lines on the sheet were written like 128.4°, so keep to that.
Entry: 180°
